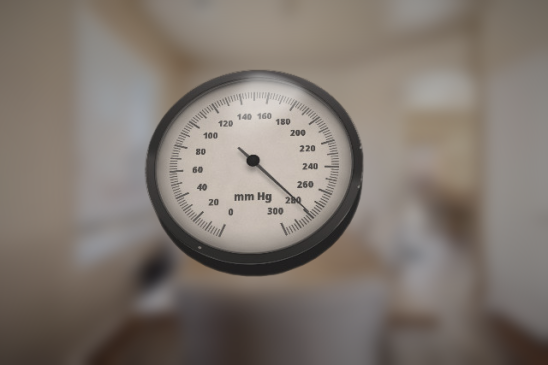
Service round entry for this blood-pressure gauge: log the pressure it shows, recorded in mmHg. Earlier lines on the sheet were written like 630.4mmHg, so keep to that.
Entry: 280mmHg
